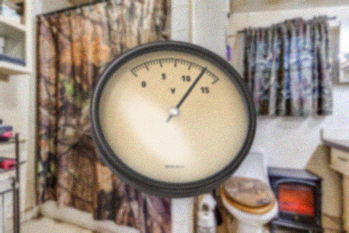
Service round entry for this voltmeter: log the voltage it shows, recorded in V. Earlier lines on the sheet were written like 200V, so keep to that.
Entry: 12.5V
